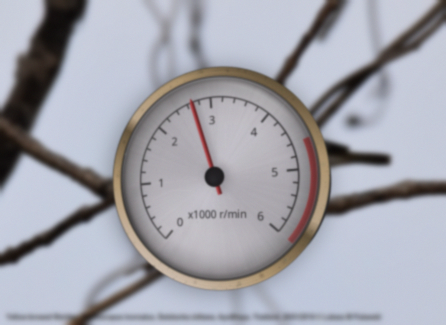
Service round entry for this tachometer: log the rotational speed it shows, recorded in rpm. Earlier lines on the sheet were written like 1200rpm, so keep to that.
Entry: 2700rpm
